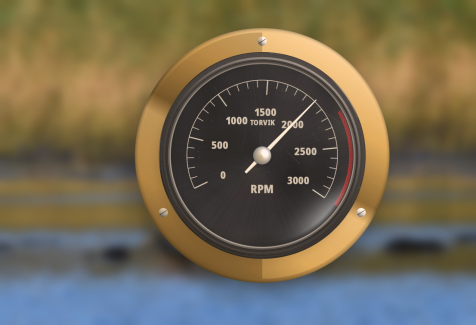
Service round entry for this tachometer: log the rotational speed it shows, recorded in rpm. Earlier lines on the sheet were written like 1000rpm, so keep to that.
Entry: 2000rpm
